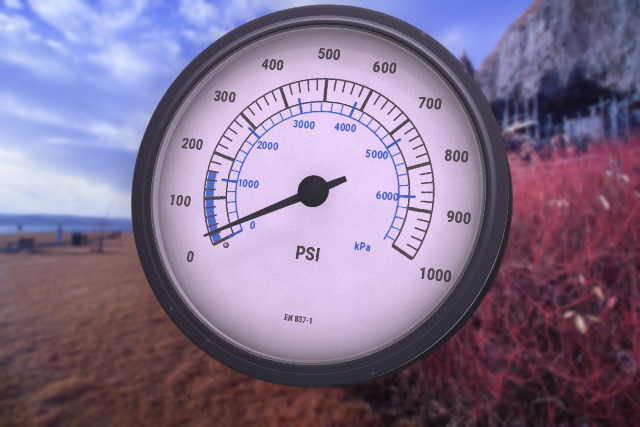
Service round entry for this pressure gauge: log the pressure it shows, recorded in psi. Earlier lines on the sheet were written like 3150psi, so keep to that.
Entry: 20psi
